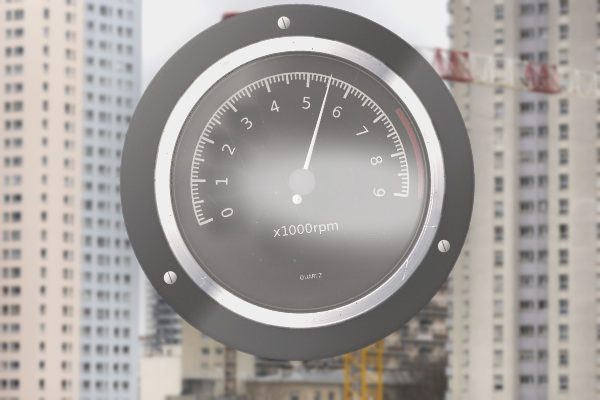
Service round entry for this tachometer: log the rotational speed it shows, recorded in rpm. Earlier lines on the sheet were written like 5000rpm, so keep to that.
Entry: 5500rpm
